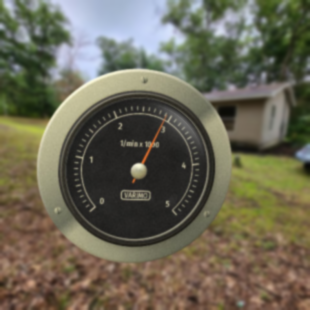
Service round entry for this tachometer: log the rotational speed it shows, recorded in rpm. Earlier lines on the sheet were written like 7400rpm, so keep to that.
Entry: 2900rpm
